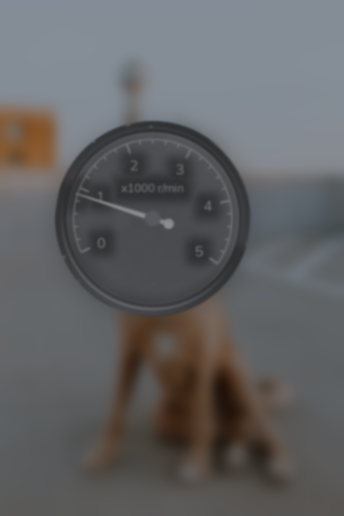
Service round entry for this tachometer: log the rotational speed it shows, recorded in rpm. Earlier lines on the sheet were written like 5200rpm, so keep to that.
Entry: 900rpm
